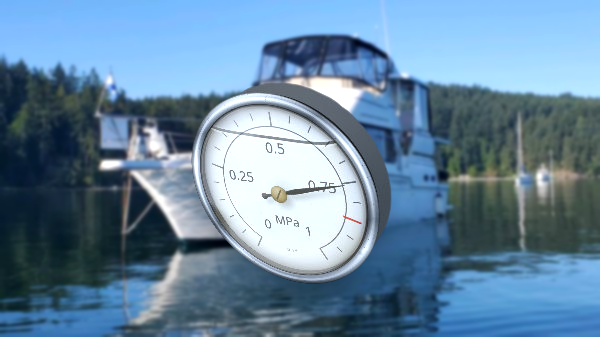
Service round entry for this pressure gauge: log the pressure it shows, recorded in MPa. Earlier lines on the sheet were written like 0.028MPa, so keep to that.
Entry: 0.75MPa
